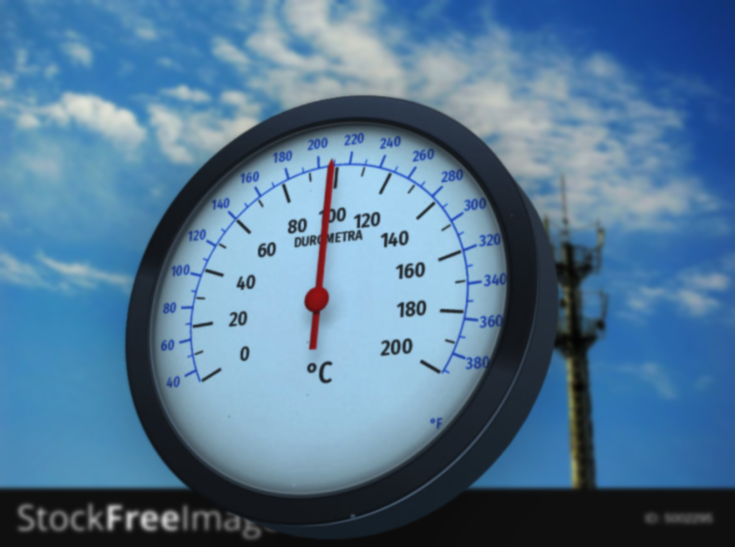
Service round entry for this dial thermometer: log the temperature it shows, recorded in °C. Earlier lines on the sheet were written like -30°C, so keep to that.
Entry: 100°C
